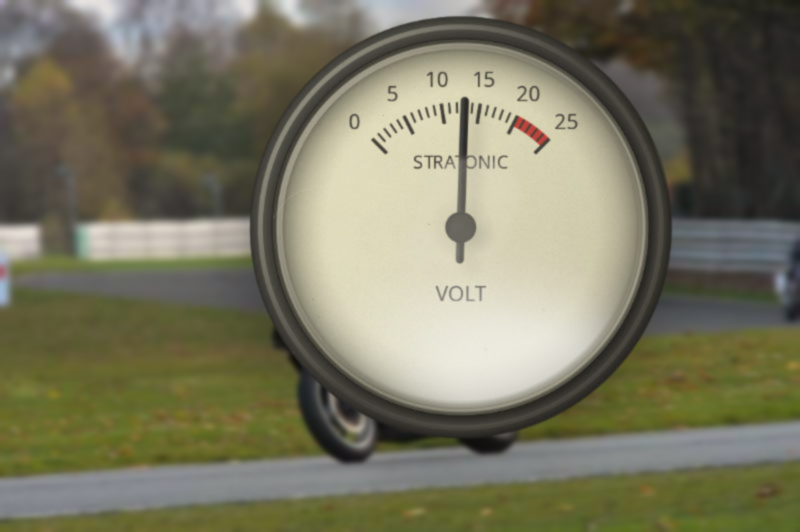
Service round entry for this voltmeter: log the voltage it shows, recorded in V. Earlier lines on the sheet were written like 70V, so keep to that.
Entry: 13V
